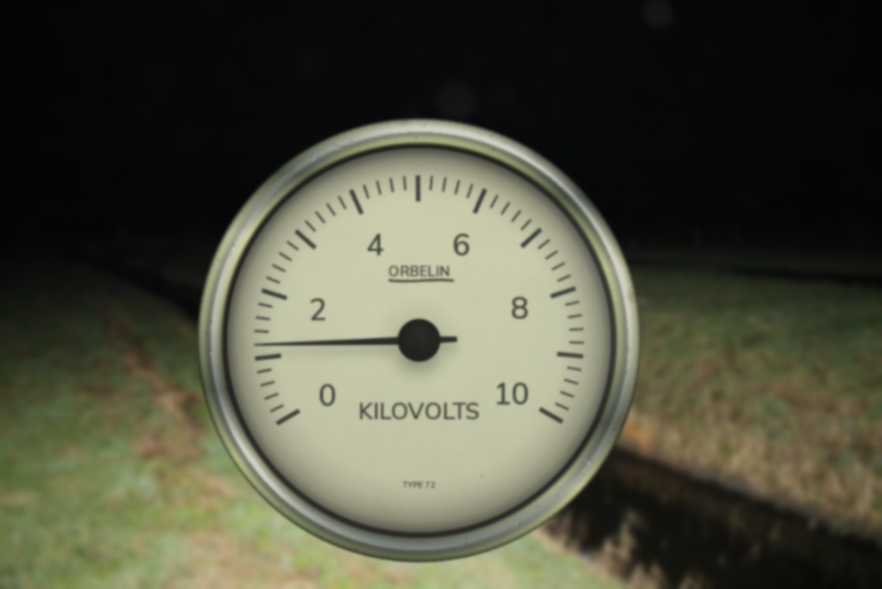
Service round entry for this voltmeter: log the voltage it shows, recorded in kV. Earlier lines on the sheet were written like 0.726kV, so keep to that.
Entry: 1.2kV
